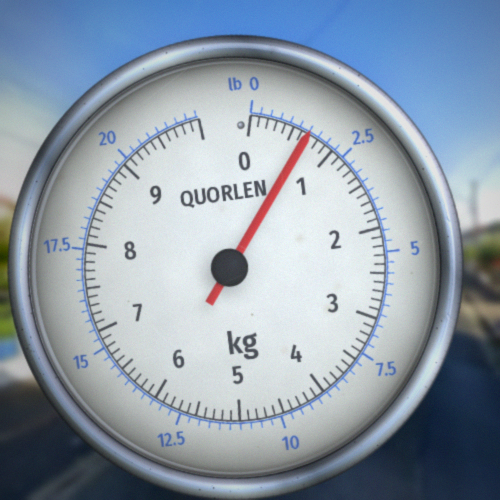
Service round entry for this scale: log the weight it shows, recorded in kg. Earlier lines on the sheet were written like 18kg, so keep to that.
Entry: 0.7kg
